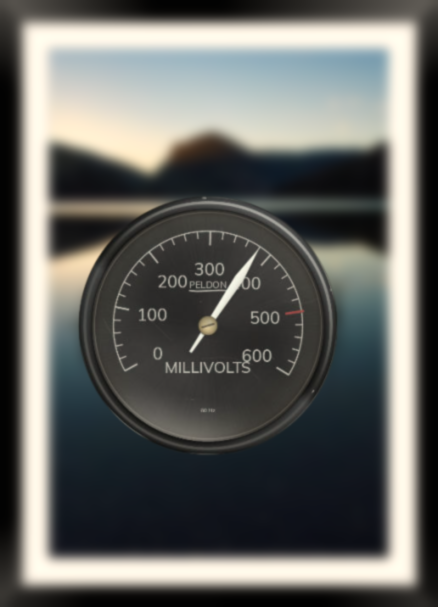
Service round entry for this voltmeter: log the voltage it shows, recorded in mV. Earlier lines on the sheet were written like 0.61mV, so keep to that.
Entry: 380mV
